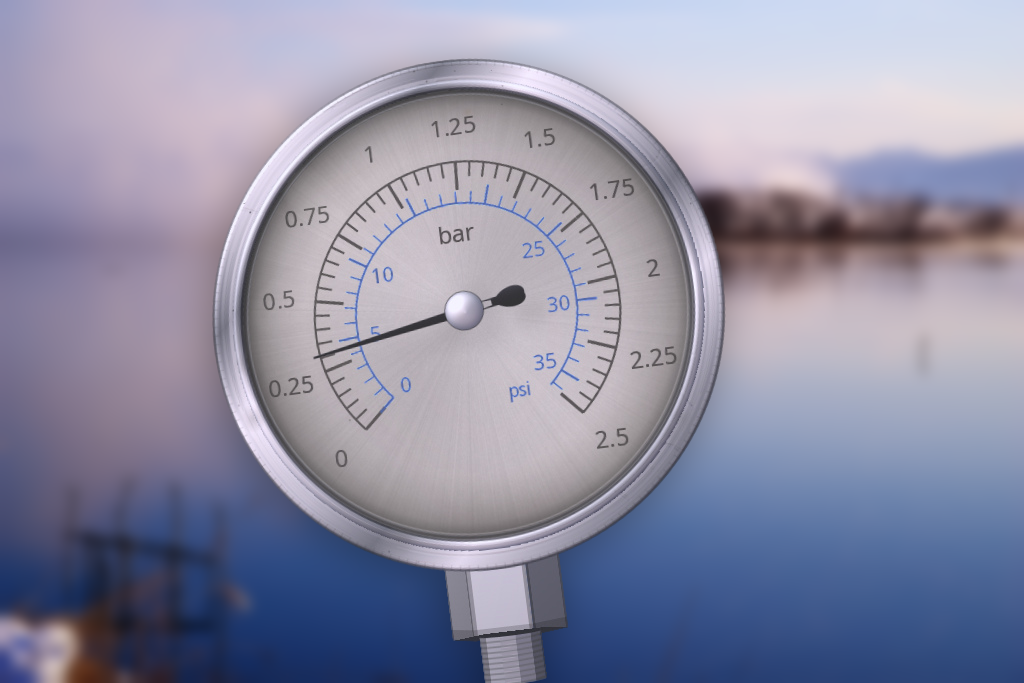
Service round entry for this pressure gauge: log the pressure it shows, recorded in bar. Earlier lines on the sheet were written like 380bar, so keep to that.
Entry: 0.3bar
